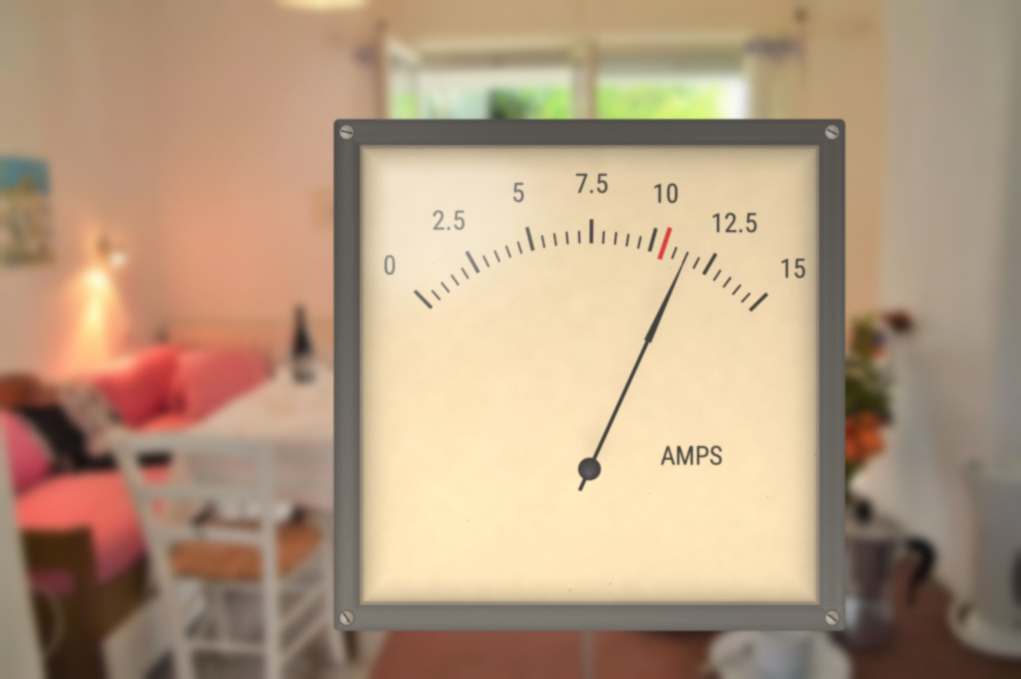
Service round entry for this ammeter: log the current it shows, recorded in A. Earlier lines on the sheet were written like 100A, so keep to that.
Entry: 11.5A
